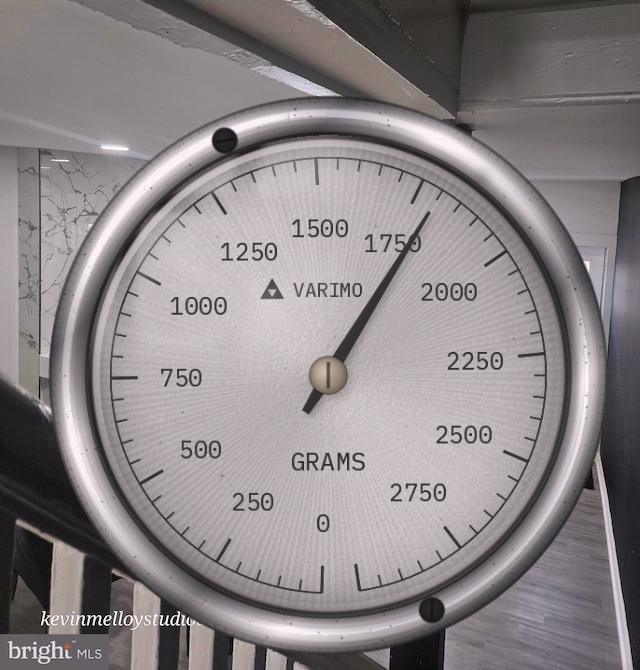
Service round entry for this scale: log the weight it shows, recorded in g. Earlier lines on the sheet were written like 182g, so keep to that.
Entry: 1800g
